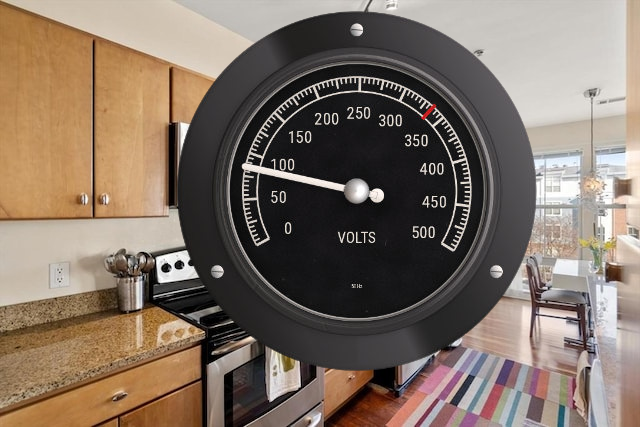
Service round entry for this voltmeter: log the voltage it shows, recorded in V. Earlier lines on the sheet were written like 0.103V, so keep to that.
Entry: 85V
